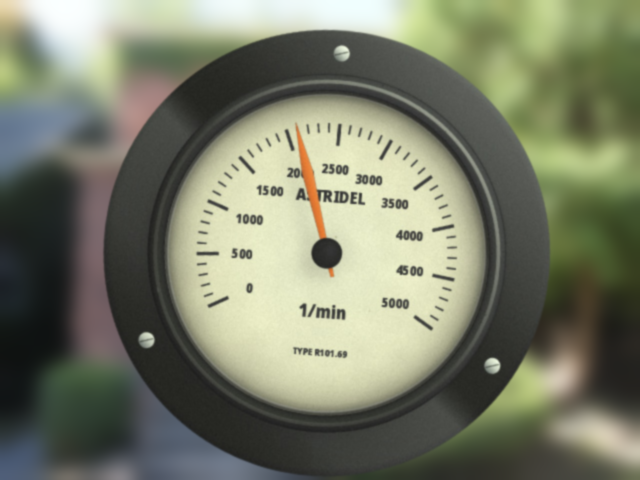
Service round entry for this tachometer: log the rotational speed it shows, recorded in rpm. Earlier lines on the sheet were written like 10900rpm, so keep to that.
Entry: 2100rpm
